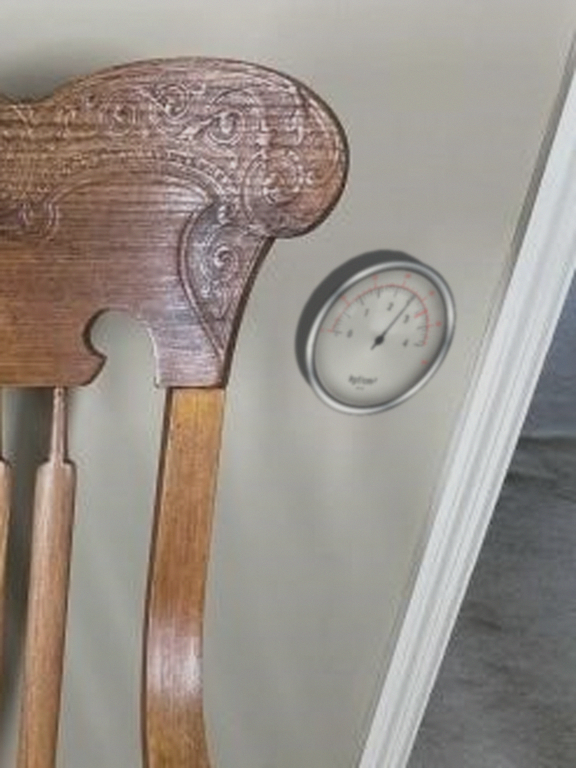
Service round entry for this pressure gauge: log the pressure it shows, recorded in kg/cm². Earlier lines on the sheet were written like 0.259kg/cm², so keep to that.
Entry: 2.5kg/cm²
